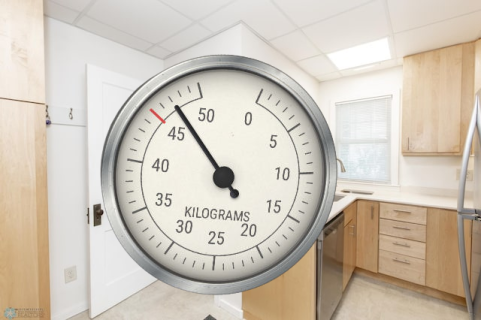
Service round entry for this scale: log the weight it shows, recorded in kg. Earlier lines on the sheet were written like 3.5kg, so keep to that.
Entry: 47kg
